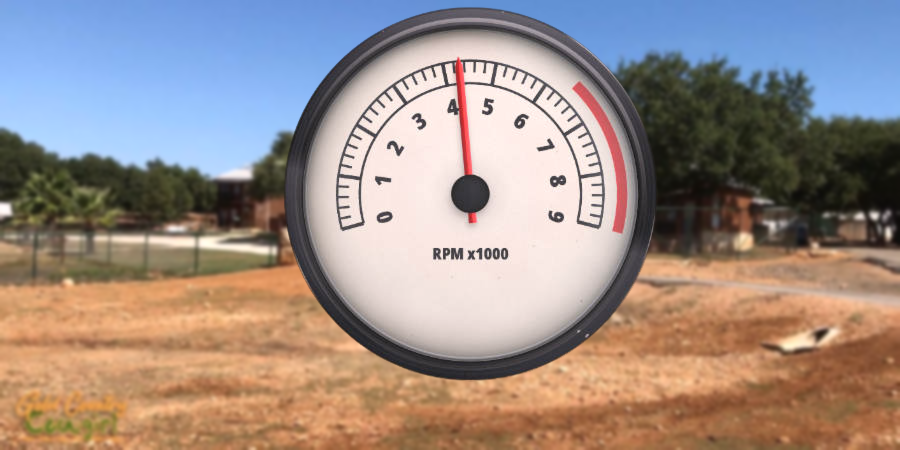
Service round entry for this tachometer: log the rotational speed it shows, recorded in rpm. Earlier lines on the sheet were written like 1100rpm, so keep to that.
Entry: 4300rpm
